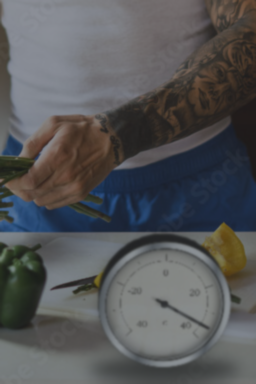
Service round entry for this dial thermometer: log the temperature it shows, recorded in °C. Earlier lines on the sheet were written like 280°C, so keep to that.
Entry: 35°C
